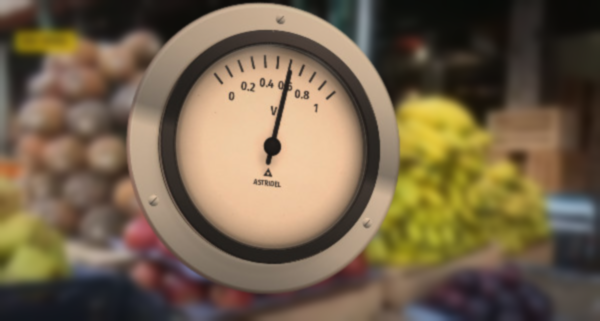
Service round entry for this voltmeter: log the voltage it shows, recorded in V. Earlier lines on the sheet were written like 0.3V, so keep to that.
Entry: 0.6V
